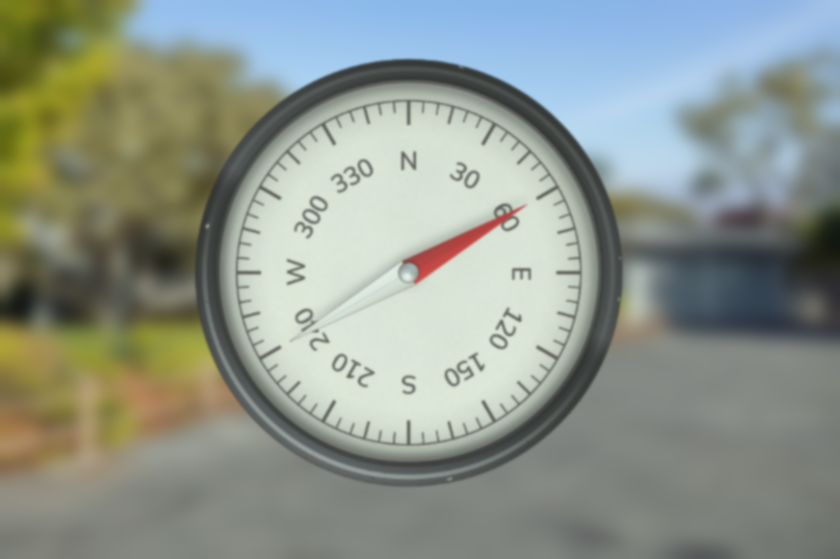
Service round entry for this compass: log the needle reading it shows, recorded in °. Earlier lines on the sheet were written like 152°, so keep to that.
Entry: 60°
